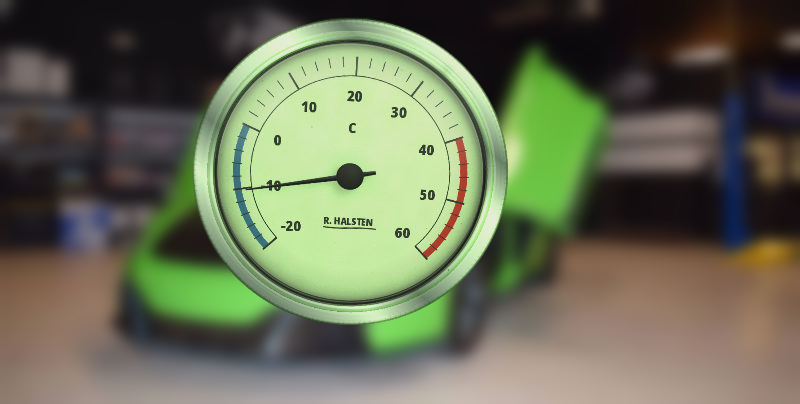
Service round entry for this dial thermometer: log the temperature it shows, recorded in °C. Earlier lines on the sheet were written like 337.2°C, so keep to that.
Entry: -10°C
